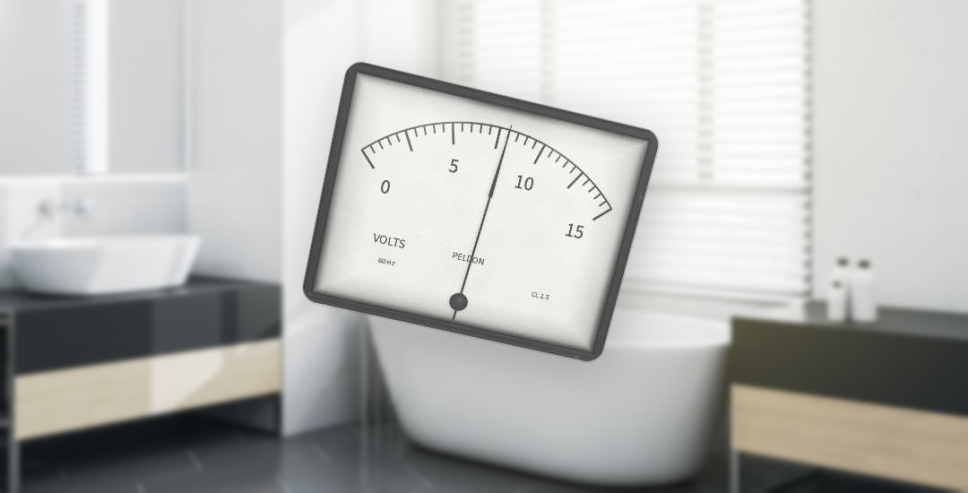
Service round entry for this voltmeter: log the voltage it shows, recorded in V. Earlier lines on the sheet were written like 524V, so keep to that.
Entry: 8V
